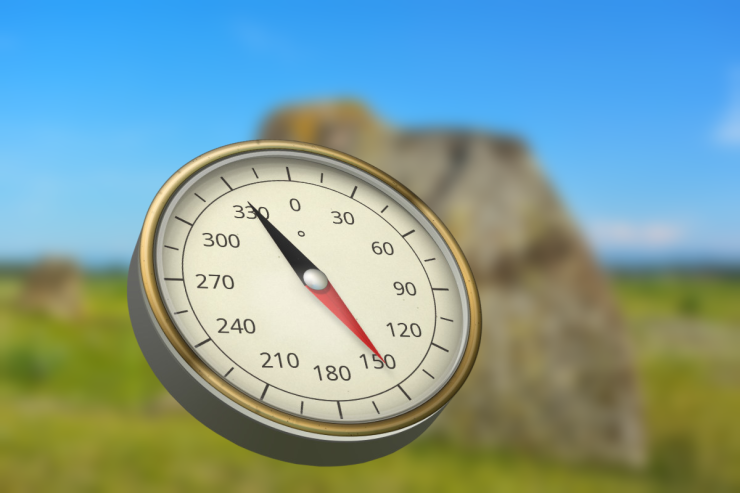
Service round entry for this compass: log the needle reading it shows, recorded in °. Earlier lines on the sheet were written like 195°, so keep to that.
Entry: 150°
